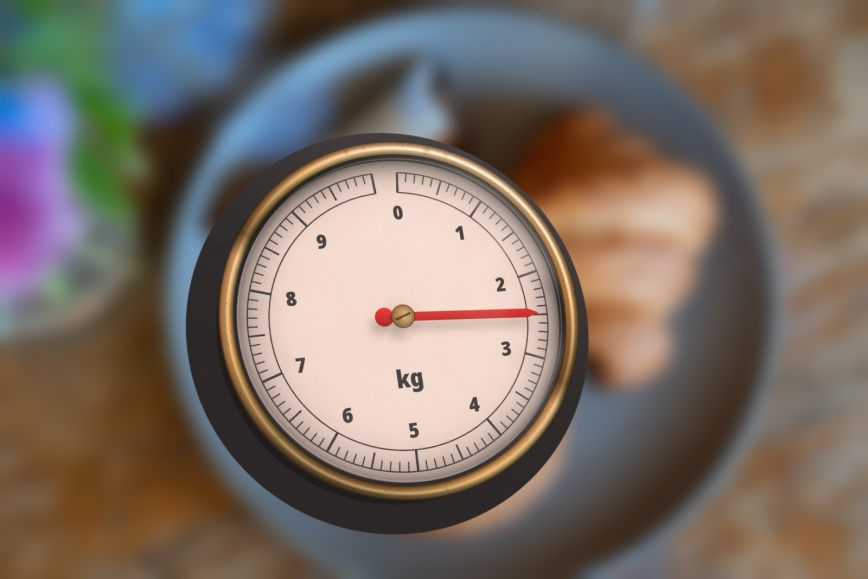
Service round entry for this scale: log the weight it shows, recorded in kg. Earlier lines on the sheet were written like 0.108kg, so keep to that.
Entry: 2.5kg
